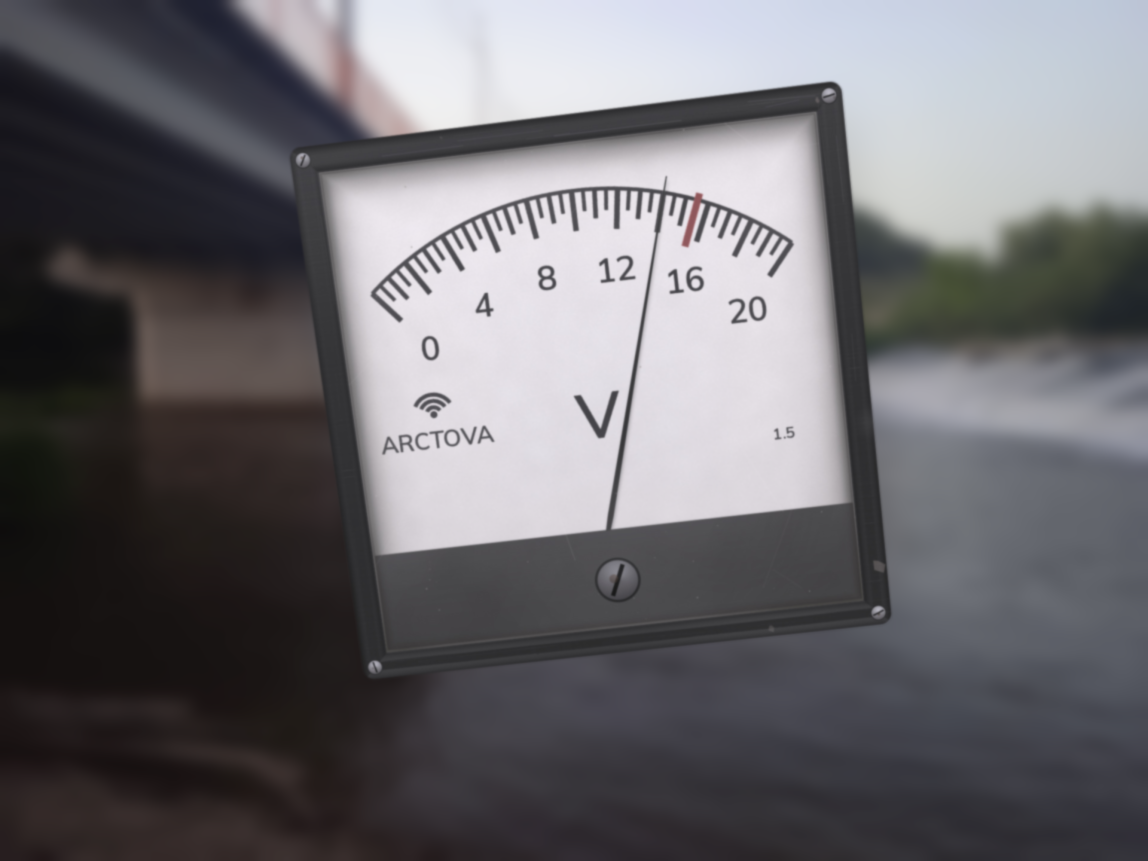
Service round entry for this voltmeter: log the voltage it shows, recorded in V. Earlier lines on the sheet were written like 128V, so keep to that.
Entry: 14V
